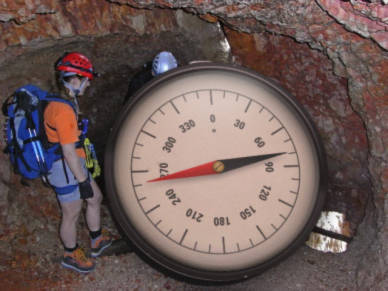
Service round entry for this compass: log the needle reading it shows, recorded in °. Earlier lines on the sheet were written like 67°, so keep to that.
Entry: 260°
